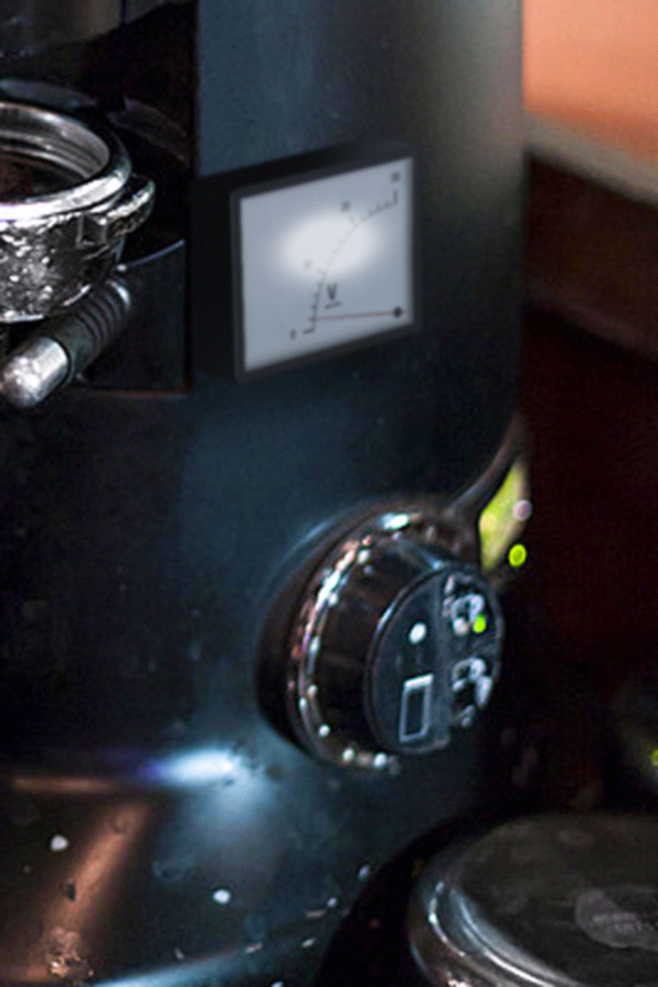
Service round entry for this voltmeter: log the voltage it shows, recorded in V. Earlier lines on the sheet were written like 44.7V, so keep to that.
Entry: 2V
